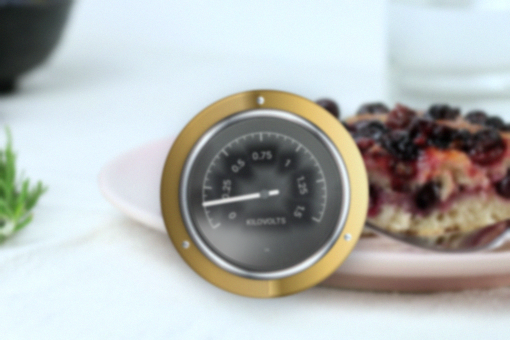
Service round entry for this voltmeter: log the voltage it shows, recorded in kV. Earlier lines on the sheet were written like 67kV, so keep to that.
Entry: 0.15kV
